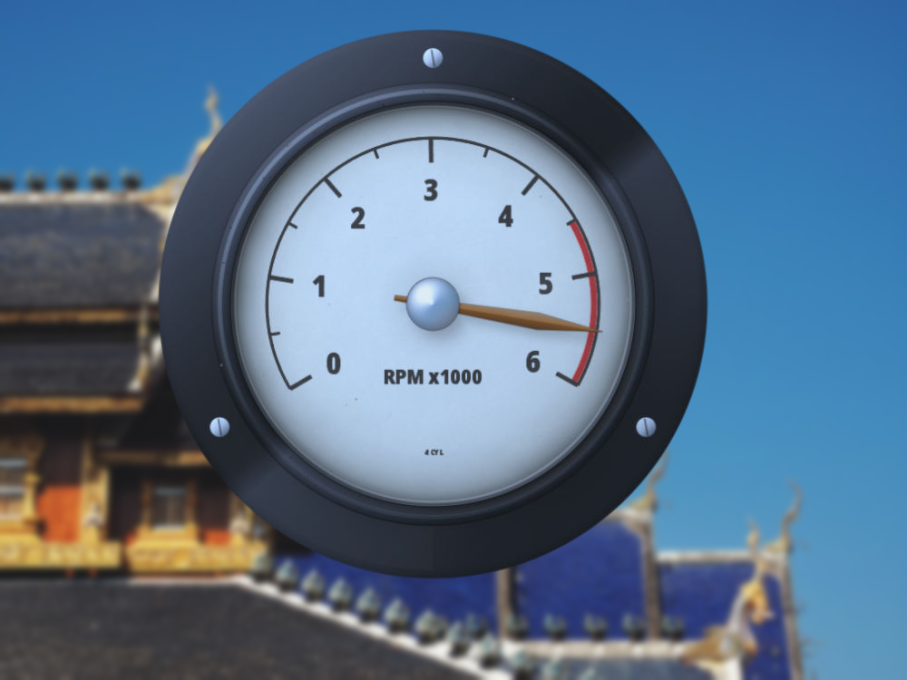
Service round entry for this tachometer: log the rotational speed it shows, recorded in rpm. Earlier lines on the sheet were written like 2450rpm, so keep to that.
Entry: 5500rpm
